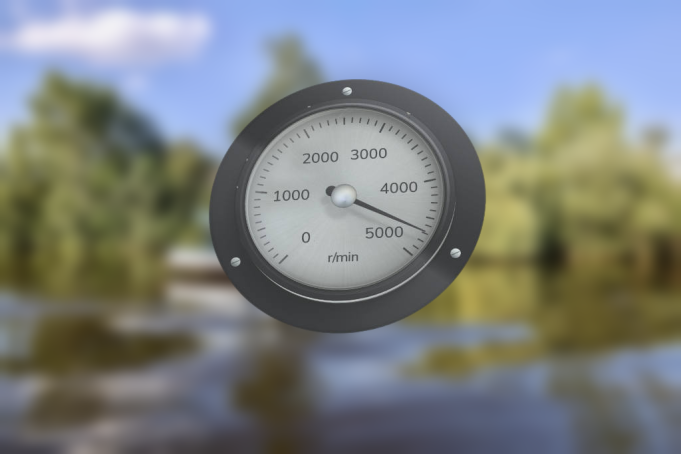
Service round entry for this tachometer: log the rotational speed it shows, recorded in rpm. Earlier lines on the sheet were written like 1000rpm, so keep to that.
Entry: 4700rpm
